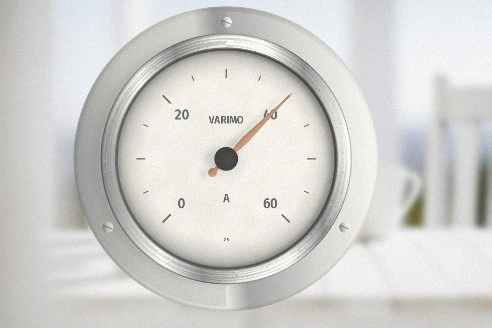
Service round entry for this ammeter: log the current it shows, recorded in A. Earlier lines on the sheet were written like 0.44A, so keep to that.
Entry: 40A
